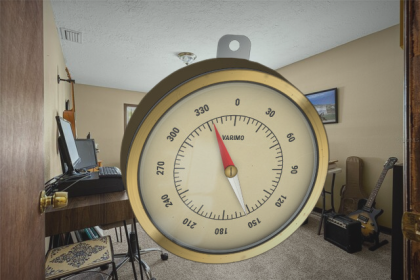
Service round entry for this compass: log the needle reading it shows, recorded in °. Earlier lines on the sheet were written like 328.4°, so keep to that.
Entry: 335°
